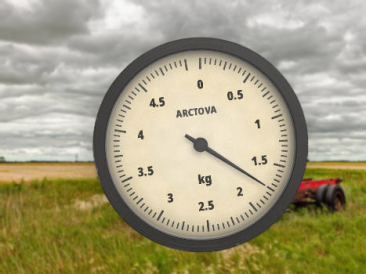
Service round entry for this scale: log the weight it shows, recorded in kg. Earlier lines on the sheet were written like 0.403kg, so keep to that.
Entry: 1.75kg
